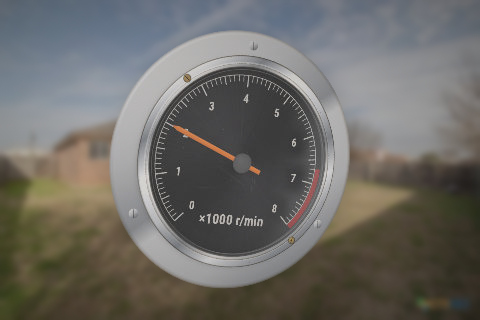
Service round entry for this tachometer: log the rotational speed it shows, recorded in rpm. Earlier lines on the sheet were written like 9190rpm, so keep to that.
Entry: 2000rpm
